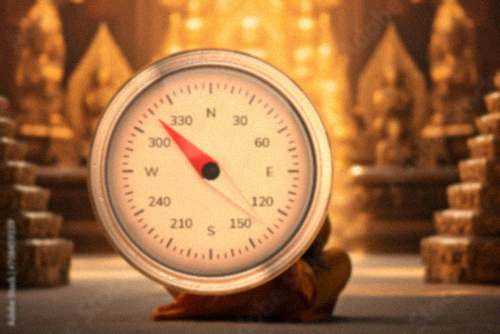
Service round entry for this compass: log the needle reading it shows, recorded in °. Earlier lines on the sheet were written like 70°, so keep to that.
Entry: 315°
